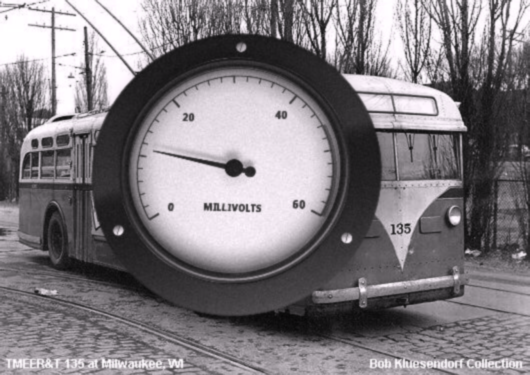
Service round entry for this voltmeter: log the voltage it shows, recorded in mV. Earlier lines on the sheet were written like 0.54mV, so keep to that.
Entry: 11mV
